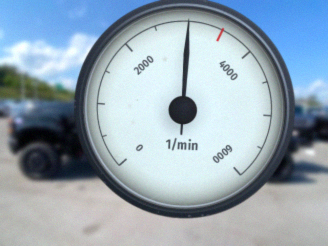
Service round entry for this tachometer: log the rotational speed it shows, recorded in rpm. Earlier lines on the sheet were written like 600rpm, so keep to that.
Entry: 3000rpm
